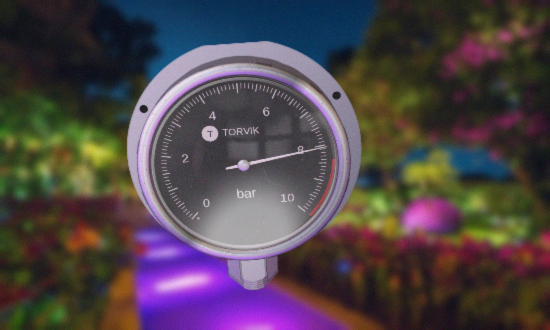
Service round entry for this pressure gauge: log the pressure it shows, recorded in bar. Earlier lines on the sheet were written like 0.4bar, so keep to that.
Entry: 8bar
